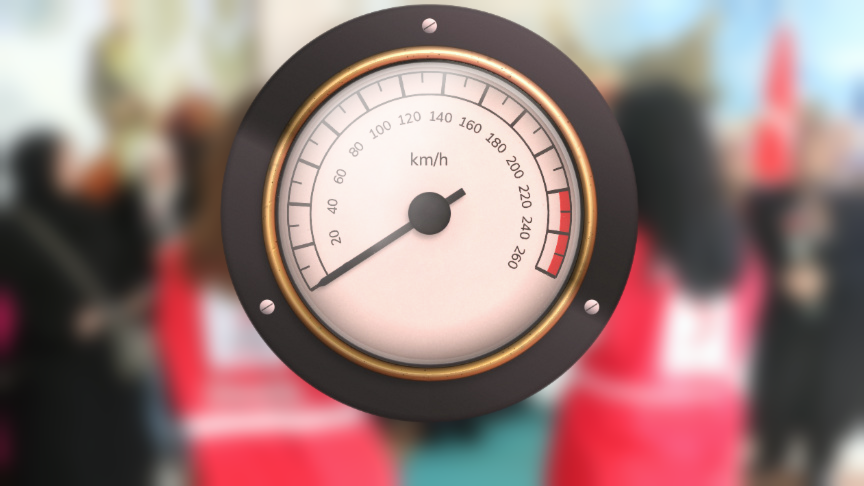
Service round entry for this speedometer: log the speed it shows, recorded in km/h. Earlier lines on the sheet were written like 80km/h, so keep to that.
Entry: 0km/h
